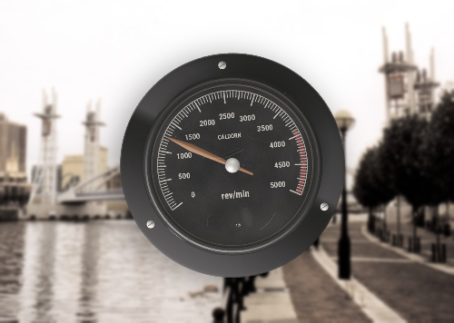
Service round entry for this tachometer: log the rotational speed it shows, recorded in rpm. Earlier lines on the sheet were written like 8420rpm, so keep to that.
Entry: 1250rpm
